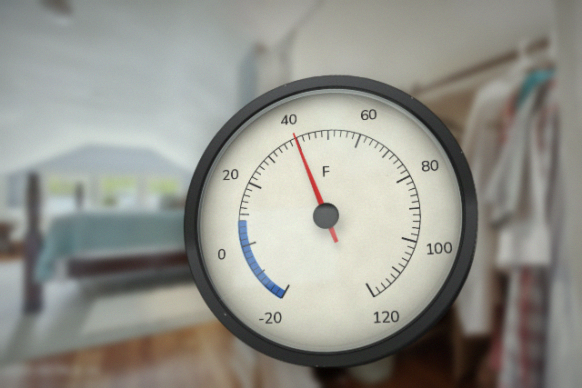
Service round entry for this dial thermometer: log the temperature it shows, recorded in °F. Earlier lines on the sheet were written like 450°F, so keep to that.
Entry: 40°F
